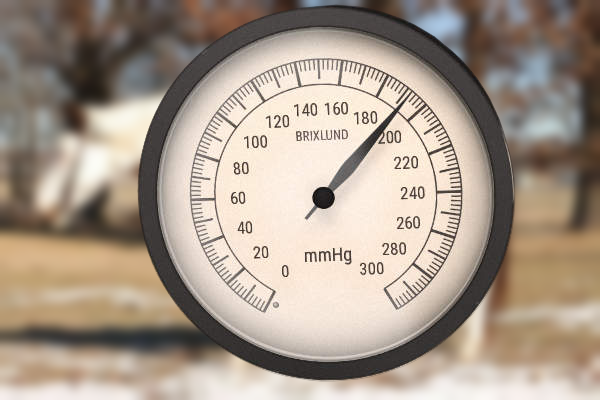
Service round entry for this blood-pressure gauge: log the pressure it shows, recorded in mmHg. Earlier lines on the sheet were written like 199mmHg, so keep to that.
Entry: 192mmHg
